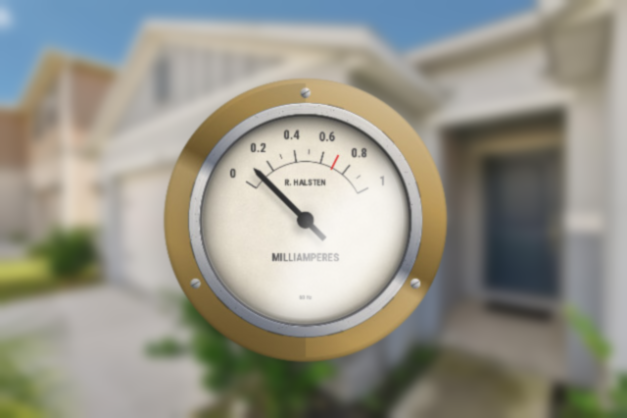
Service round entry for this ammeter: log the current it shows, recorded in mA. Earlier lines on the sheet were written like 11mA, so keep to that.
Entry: 0.1mA
